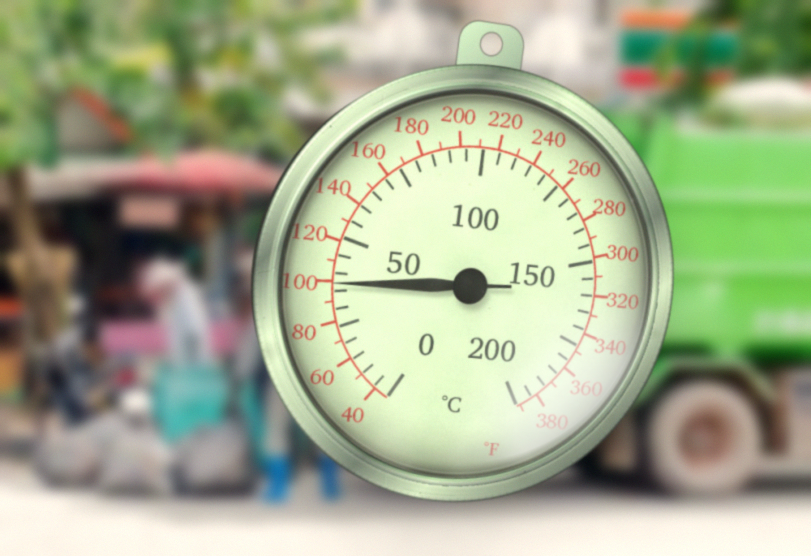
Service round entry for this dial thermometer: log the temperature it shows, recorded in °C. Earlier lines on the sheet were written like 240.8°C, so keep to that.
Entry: 37.5°C
